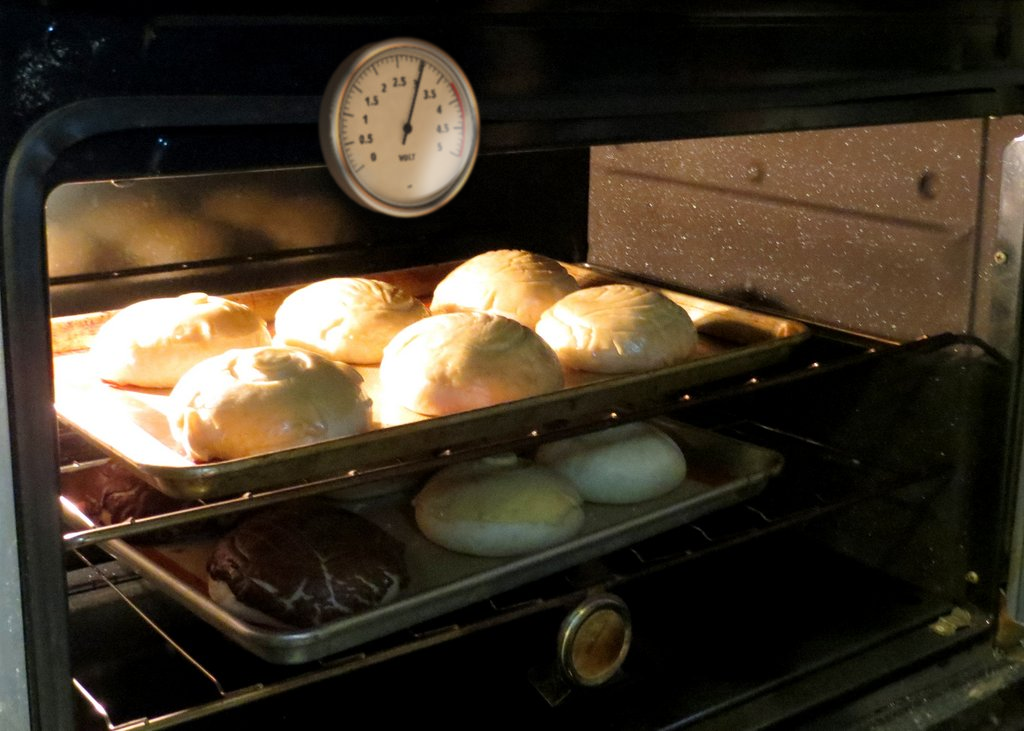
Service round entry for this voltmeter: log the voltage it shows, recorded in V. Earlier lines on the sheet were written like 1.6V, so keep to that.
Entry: 3V
